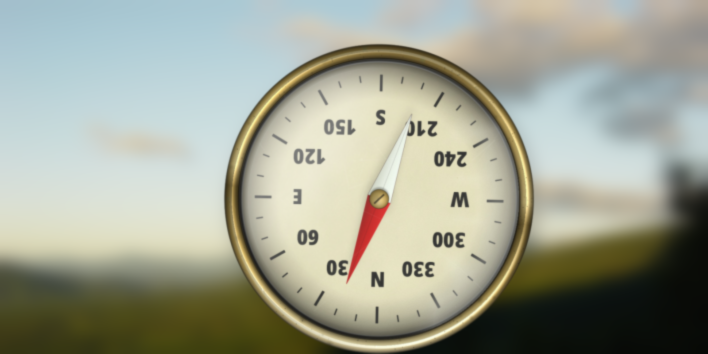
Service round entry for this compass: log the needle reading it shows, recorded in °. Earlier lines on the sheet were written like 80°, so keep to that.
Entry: 20°
